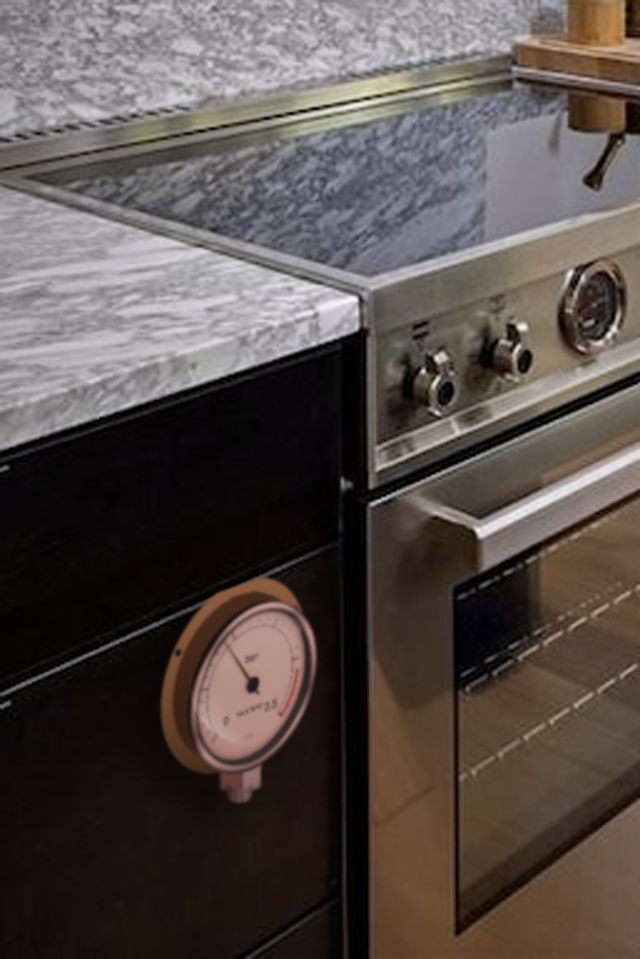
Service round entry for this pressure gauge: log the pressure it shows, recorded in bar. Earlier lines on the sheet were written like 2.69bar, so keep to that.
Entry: 0.9bar
